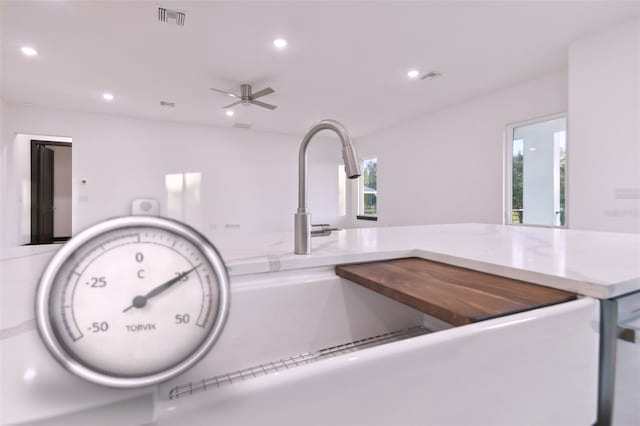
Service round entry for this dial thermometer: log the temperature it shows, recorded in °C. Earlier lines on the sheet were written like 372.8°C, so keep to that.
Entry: 25°C
